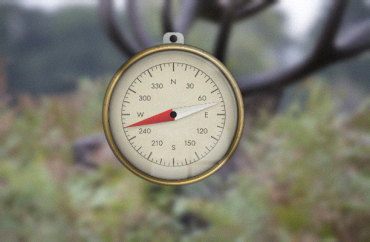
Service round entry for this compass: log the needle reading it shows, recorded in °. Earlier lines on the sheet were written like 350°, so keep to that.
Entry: 255°
